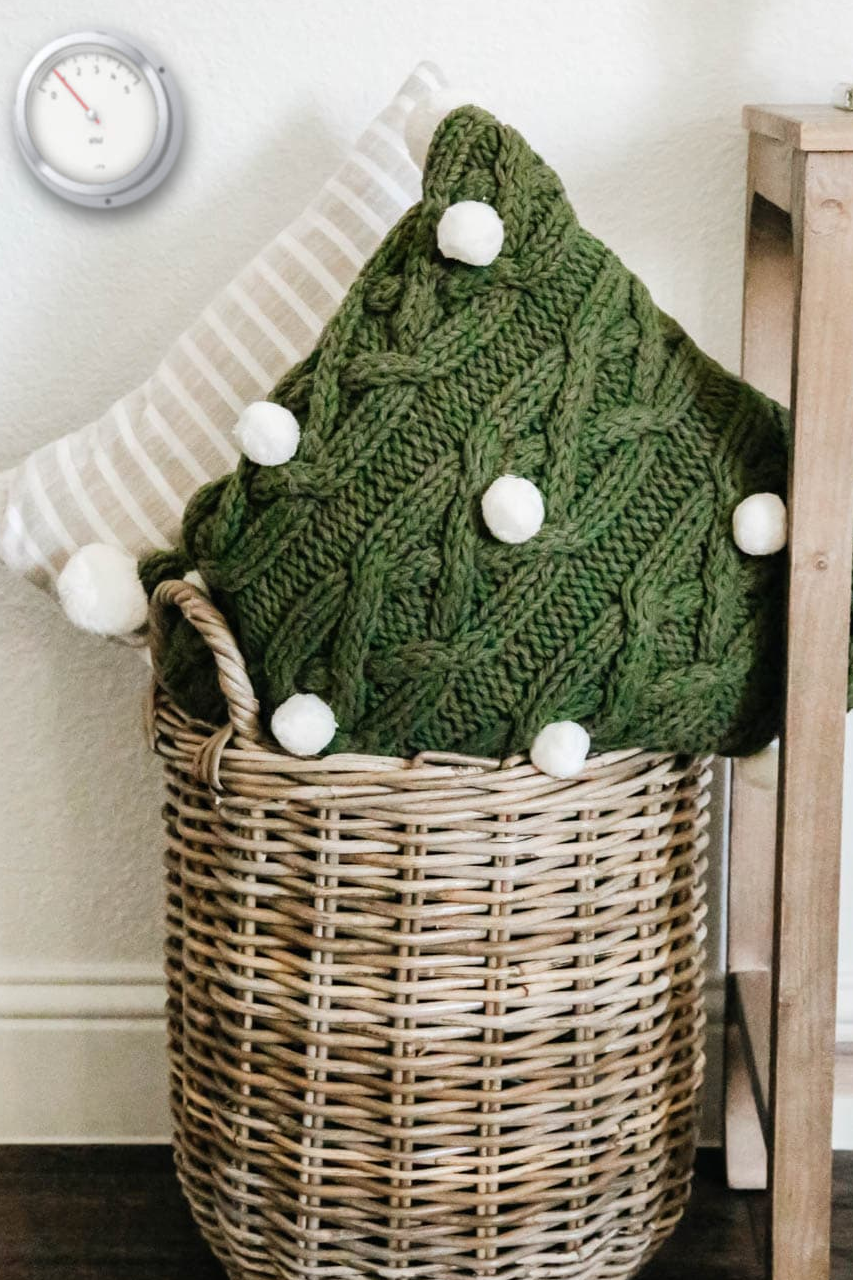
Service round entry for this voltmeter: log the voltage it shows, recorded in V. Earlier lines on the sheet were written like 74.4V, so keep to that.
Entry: 1V
